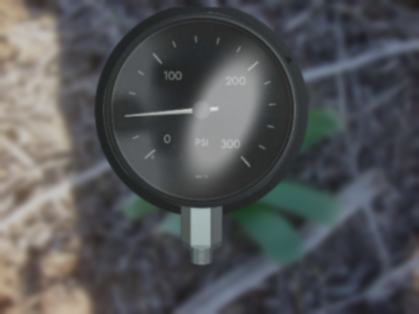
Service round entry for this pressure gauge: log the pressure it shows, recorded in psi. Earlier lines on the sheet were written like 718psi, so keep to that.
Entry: 40psi
